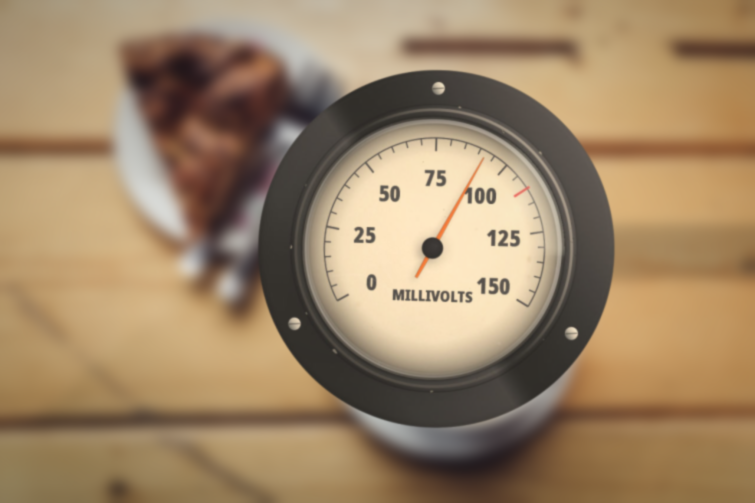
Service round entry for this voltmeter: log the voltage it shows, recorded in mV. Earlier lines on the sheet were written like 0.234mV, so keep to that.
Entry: 92.5mV
